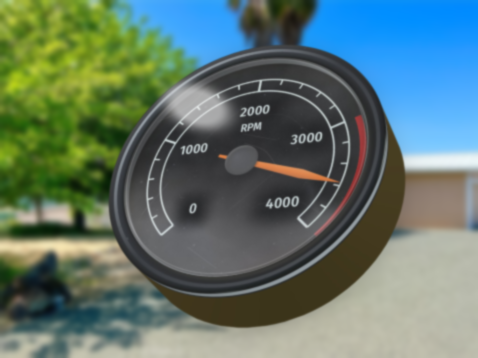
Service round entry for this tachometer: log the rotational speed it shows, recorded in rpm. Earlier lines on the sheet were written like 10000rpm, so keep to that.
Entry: 3600rpm
